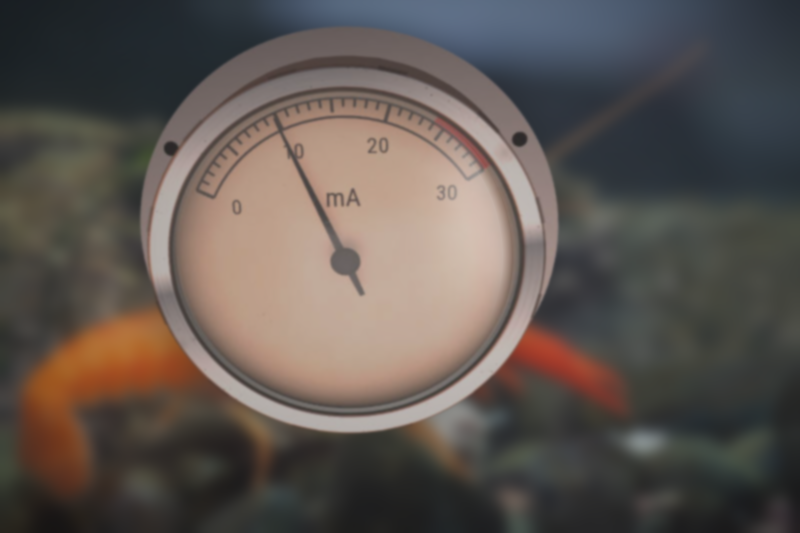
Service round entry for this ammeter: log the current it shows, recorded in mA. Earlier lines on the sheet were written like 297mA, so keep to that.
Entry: 10mA
